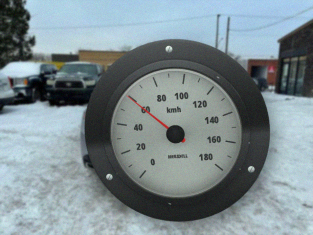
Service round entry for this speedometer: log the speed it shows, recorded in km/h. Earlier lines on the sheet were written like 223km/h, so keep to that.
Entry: 60km/h
